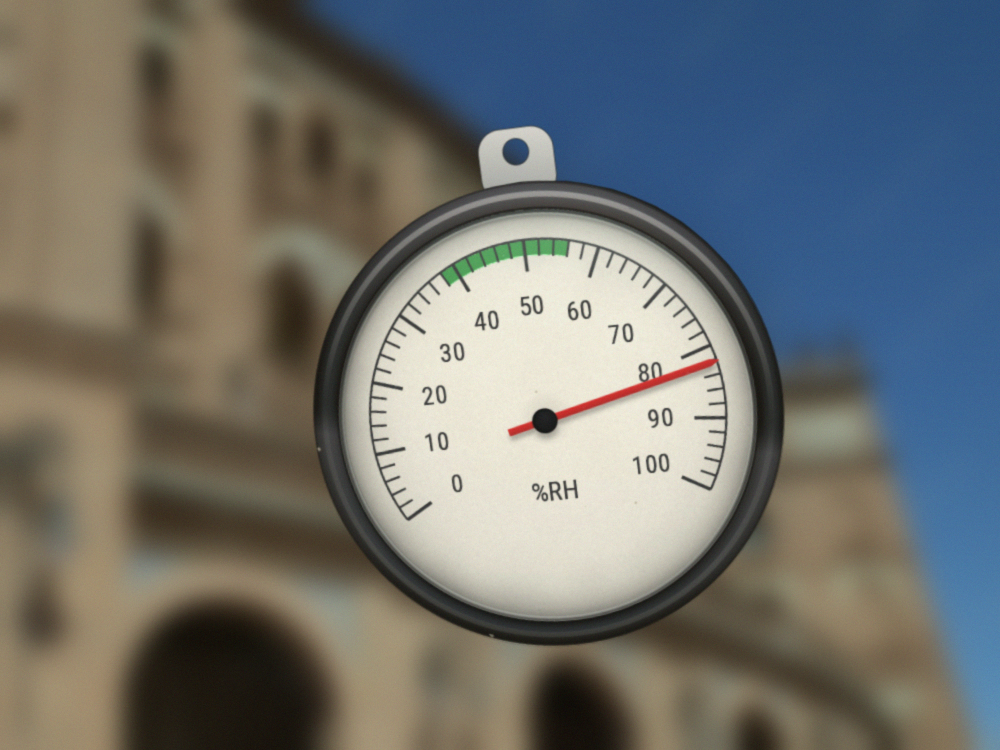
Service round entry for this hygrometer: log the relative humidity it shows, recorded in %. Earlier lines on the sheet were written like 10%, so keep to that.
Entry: 82%
